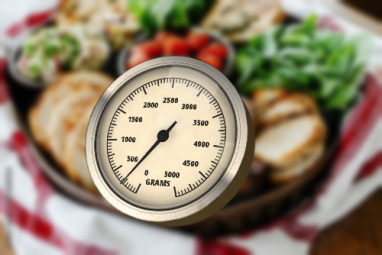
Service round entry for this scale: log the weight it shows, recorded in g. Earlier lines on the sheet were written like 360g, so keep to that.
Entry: 250g
